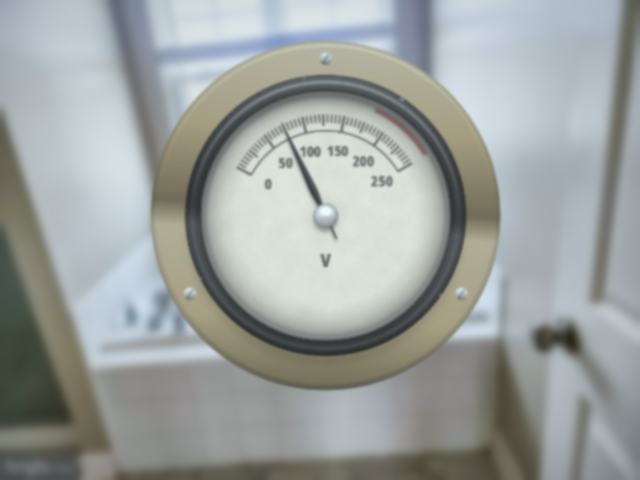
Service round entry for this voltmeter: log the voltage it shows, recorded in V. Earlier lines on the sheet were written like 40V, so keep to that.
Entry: 75V
